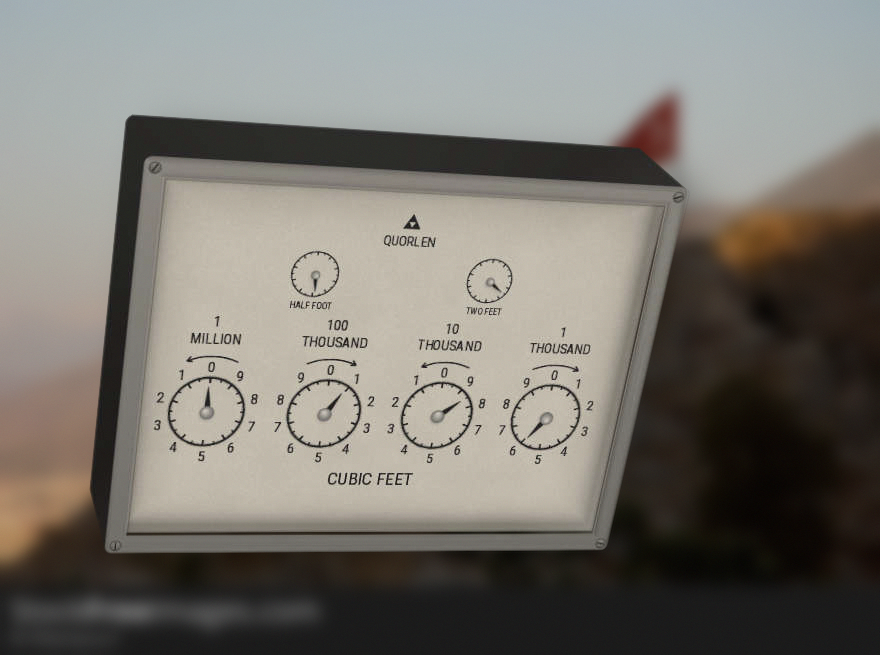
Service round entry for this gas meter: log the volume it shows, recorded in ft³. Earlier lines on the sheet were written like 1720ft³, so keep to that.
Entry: 8600ft³
